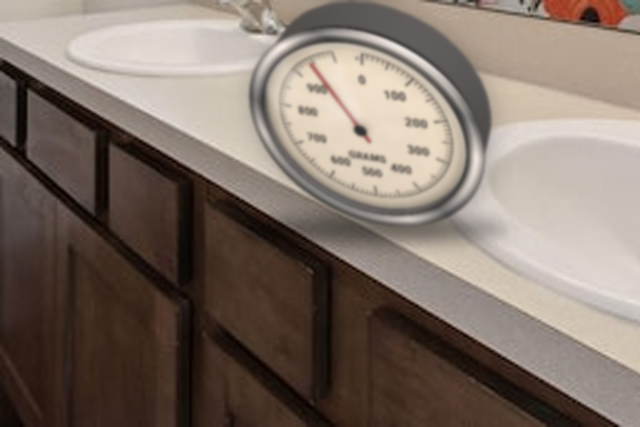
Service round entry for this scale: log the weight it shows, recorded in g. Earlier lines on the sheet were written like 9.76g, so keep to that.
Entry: 950g
